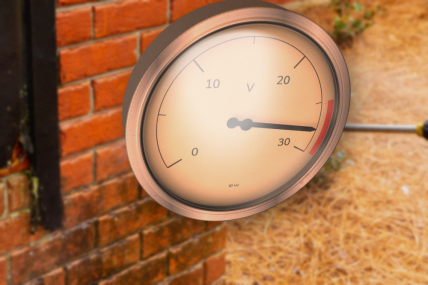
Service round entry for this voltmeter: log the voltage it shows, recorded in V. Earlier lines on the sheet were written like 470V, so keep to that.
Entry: 27.5V
